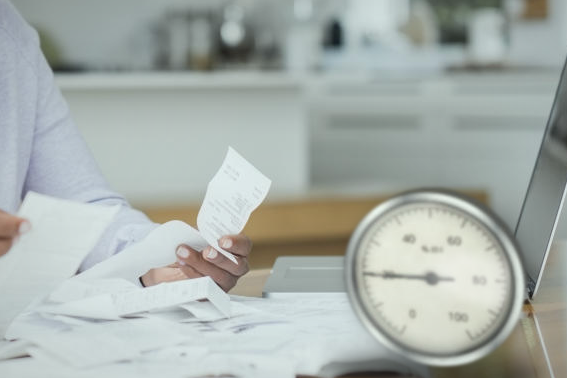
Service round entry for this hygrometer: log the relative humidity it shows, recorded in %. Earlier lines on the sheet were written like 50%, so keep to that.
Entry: 20%
